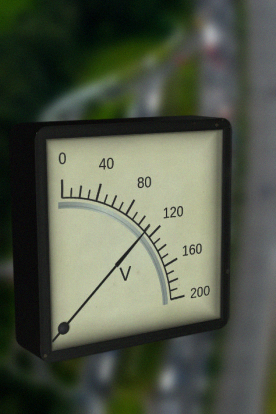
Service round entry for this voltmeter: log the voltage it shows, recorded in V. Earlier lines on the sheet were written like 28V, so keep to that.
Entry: 110V
